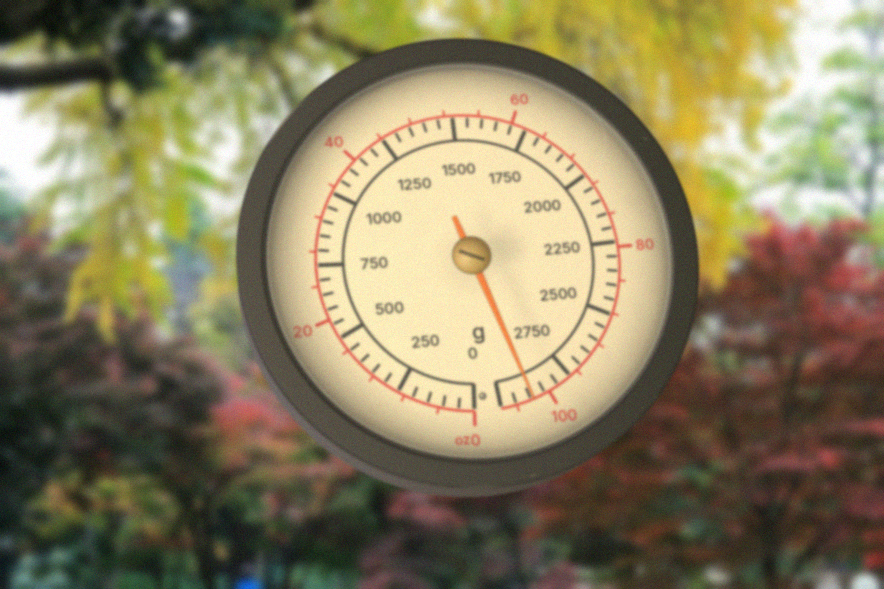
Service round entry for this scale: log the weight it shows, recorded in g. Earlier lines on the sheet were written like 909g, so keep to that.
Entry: 2900g
